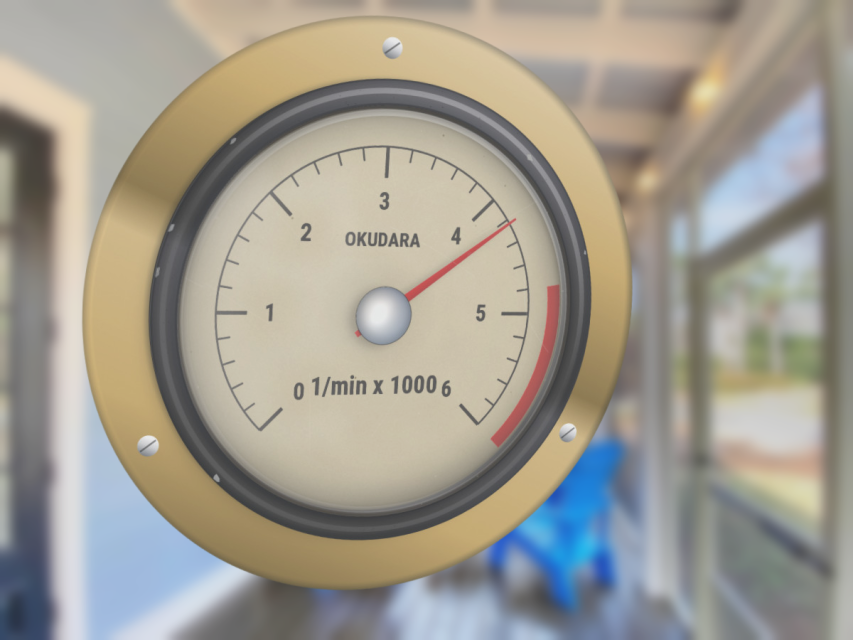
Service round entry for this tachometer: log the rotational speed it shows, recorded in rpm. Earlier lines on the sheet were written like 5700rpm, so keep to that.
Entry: 4200rpm
